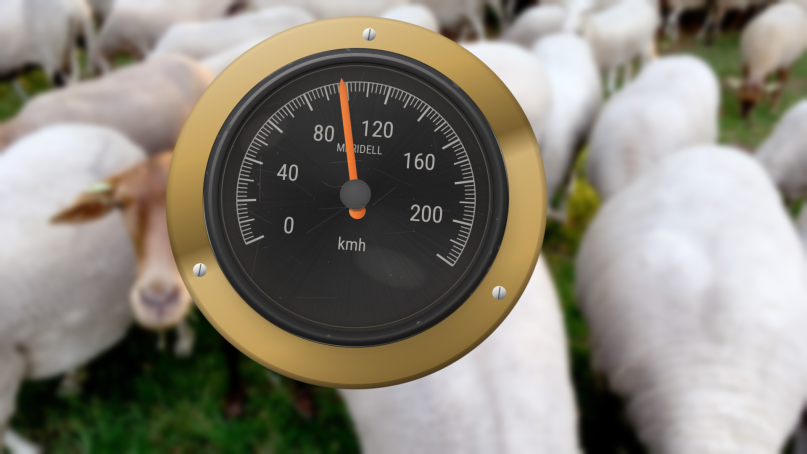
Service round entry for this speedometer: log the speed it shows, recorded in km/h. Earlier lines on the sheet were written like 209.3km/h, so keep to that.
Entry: 98km/h
